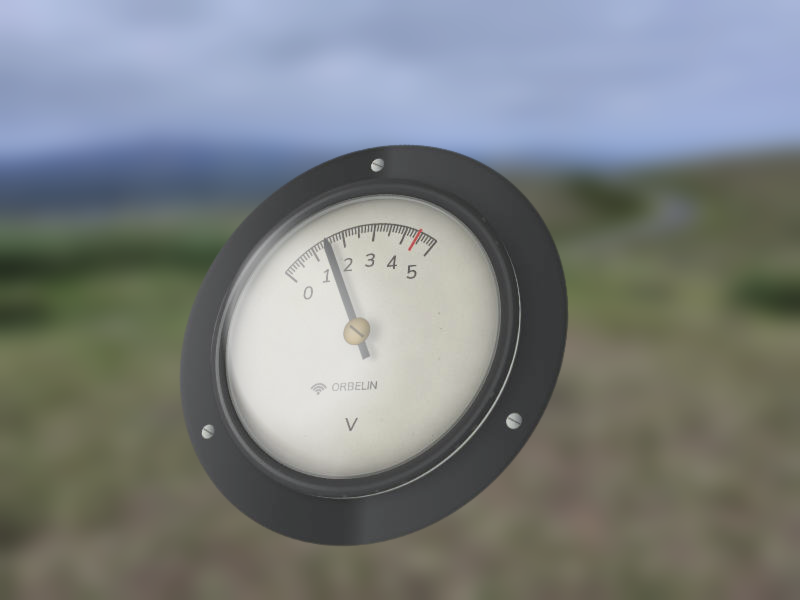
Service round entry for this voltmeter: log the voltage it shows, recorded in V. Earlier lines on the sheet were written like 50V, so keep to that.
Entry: 1.5V
